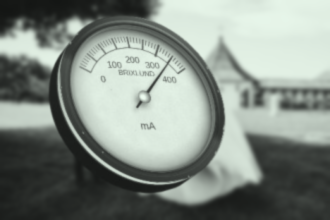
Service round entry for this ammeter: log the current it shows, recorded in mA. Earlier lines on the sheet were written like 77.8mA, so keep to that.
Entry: 350mA
